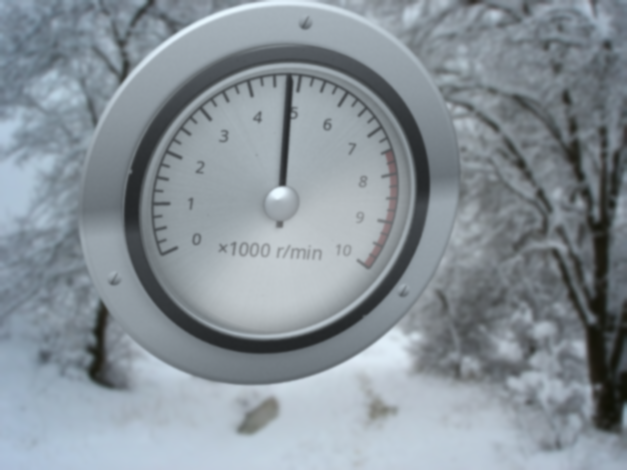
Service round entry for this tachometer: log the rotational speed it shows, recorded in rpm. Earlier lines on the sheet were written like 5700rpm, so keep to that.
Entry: 4750rpm
